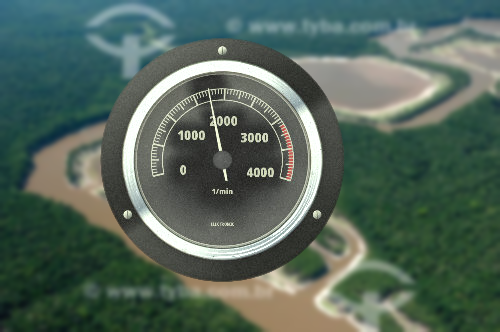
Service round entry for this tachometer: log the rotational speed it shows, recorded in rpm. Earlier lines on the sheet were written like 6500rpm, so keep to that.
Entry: 1750rpm
